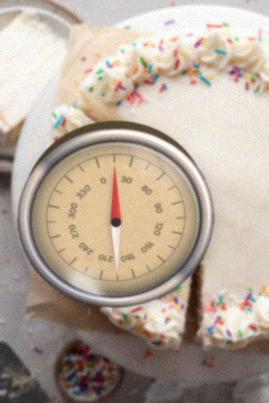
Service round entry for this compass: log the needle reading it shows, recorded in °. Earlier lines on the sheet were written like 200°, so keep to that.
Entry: 15°
